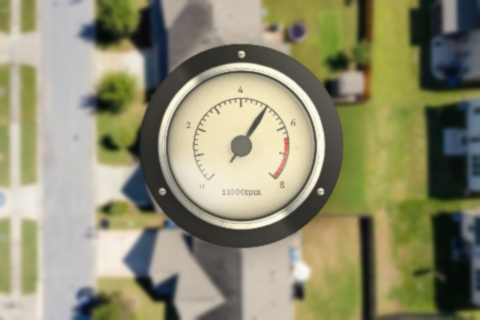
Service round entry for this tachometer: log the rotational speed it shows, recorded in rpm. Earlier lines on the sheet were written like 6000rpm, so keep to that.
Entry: 5000rpm
